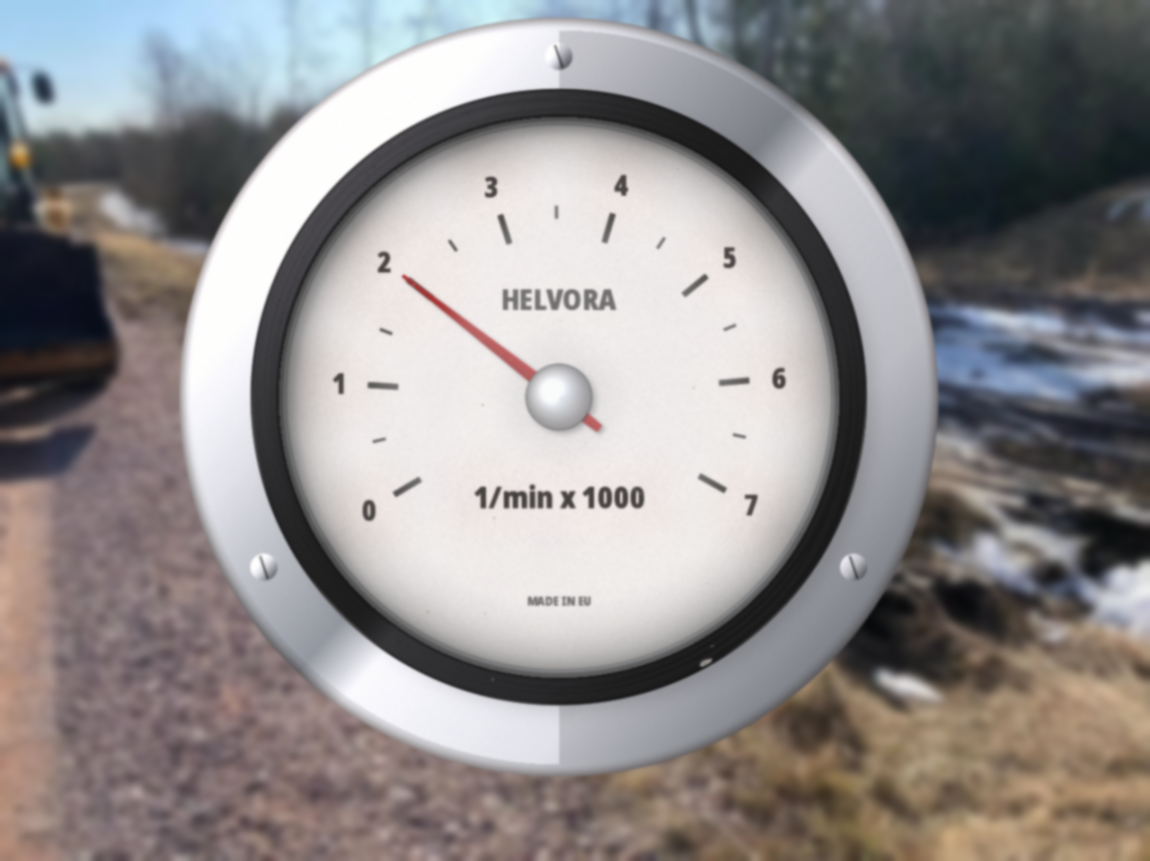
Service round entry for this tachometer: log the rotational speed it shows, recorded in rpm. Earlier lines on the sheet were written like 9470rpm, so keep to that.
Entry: 2000rpm
